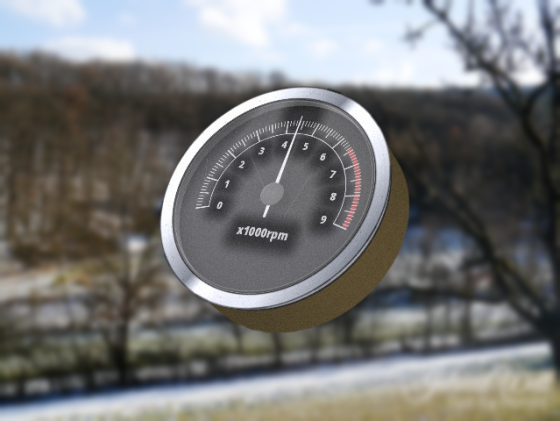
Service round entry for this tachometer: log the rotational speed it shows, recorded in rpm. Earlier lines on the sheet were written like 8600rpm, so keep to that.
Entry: 4500rpm
